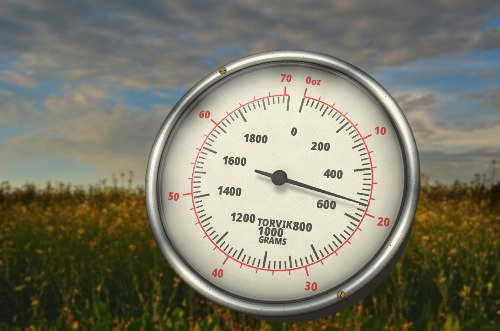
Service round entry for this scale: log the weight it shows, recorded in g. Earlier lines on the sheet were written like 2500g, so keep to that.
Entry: 540g
